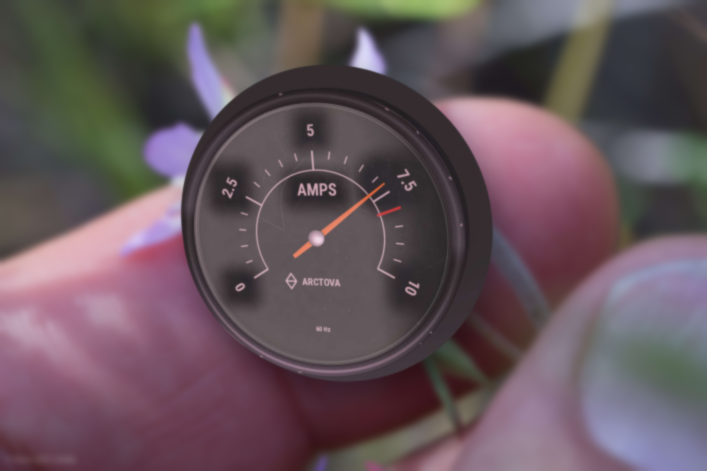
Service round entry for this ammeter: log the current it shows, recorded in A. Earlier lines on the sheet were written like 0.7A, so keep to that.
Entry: 7.25A
